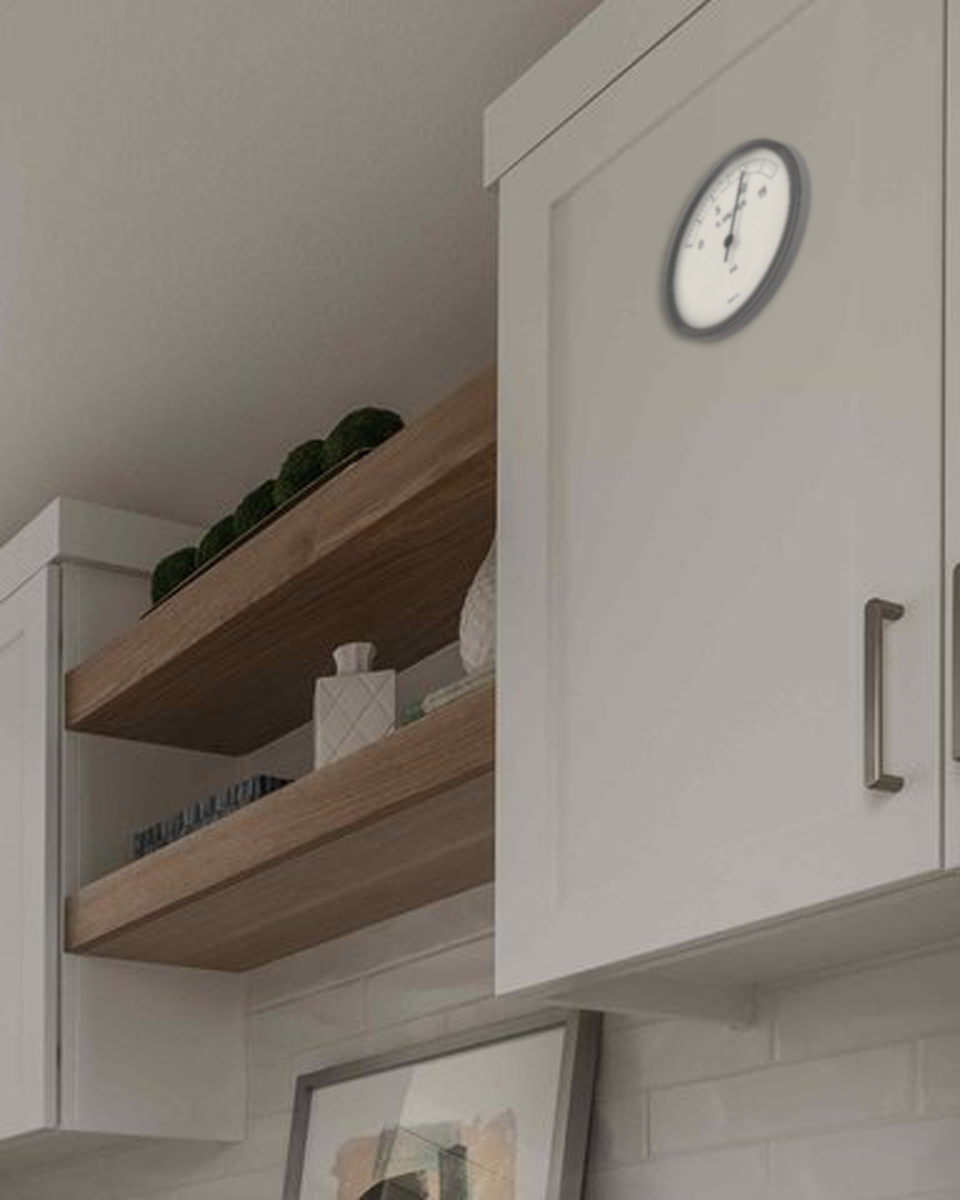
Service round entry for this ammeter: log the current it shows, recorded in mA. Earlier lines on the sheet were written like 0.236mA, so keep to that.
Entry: 10mA
